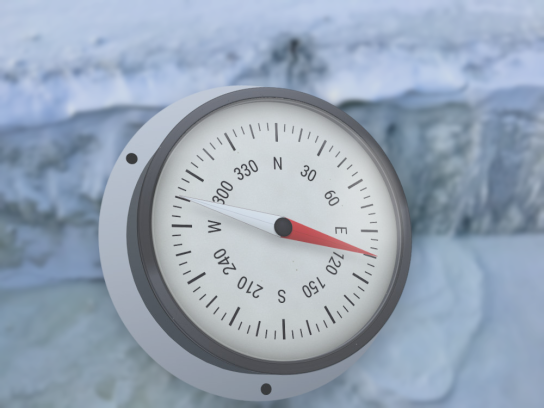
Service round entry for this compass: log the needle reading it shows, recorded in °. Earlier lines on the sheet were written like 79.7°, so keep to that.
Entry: 105°
